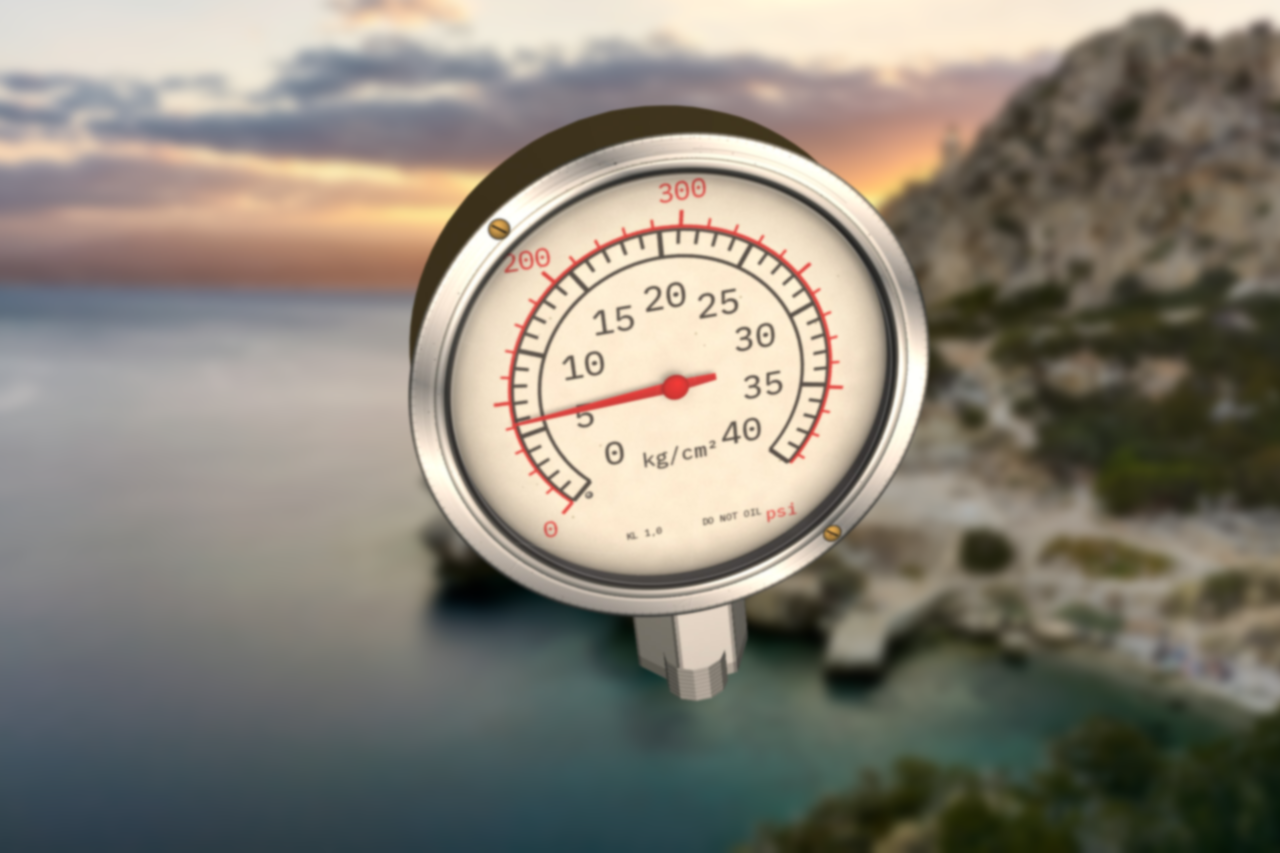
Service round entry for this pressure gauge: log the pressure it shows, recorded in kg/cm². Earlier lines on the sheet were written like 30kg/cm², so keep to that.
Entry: 6kg/cm²
